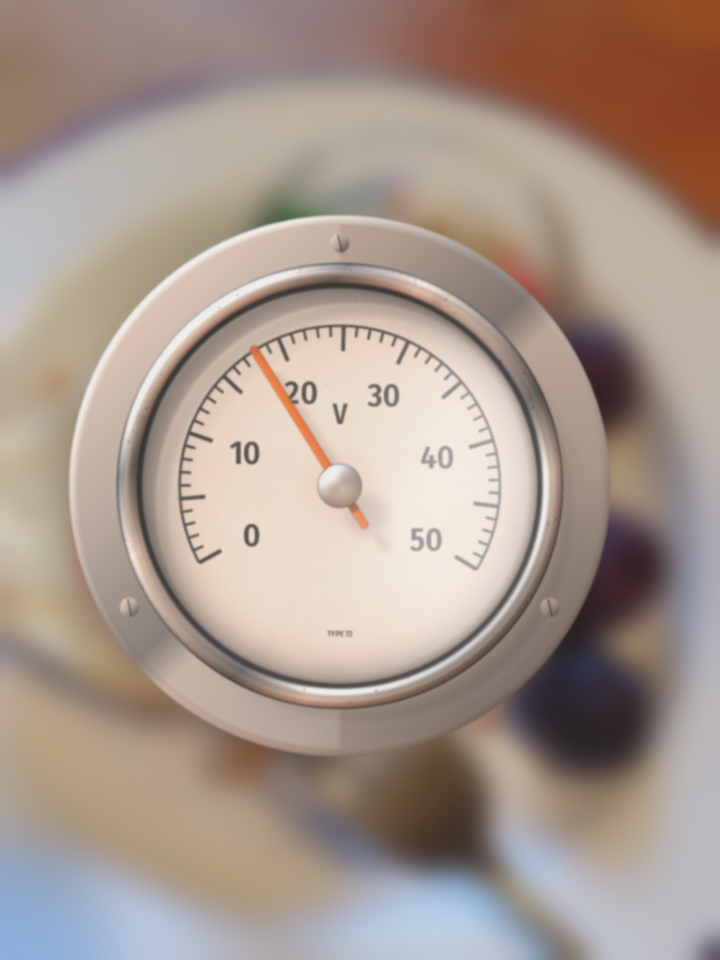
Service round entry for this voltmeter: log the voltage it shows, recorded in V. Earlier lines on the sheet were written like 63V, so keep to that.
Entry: 18V
